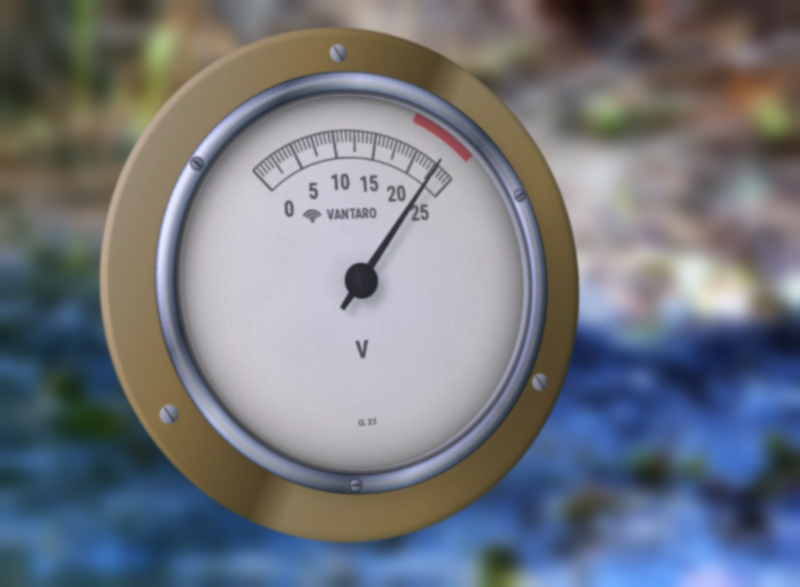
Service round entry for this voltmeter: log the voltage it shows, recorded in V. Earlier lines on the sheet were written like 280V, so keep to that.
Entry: 22.5V
